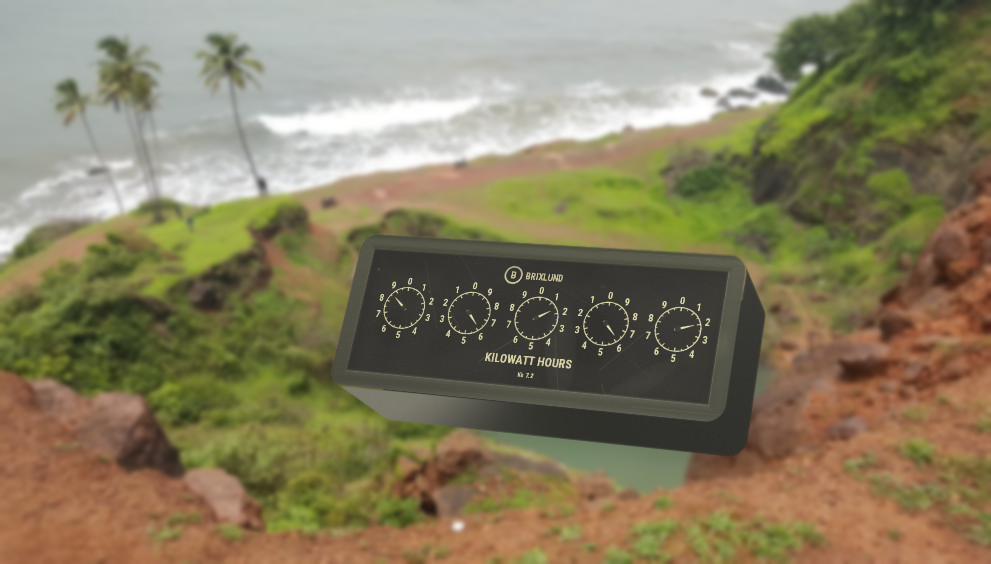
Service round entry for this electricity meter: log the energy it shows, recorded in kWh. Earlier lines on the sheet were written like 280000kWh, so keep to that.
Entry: 86162kWh
